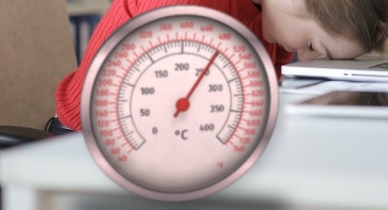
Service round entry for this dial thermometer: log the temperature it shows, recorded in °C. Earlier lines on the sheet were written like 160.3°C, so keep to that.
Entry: 250°C
